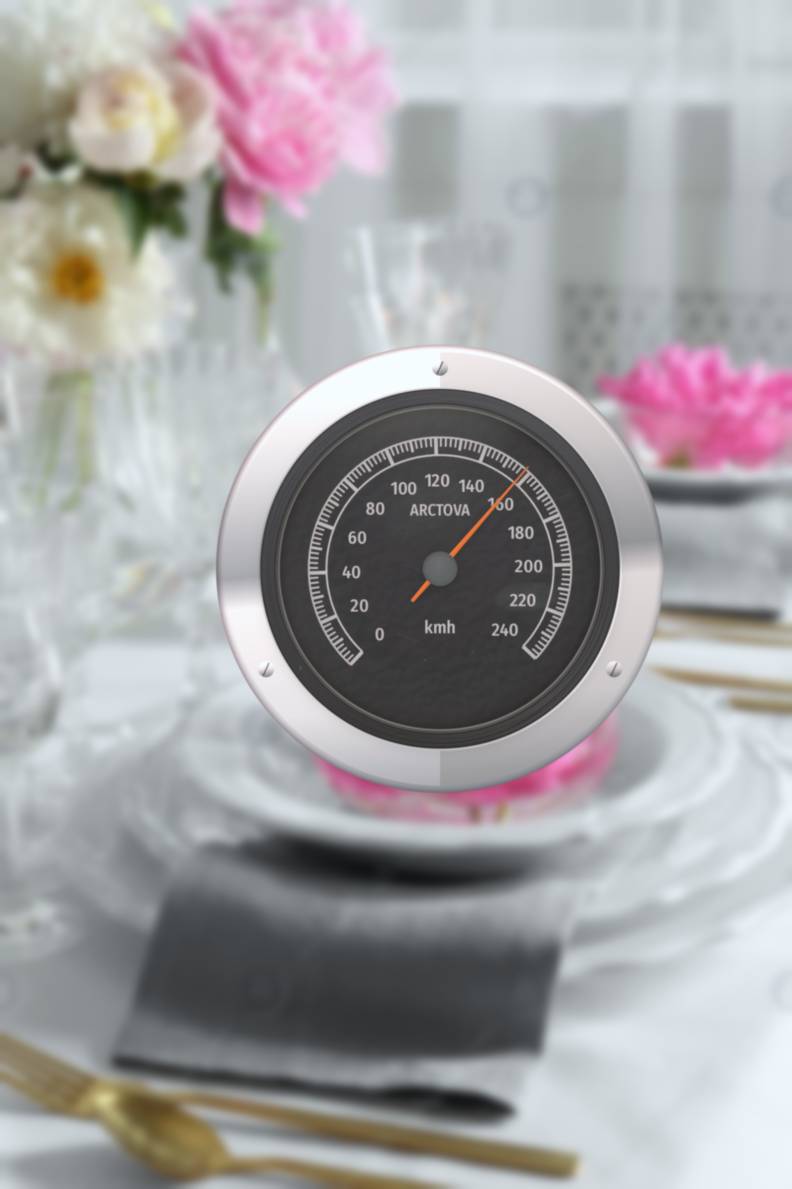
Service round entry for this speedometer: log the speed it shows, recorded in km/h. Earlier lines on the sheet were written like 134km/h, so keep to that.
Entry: 158km/h
